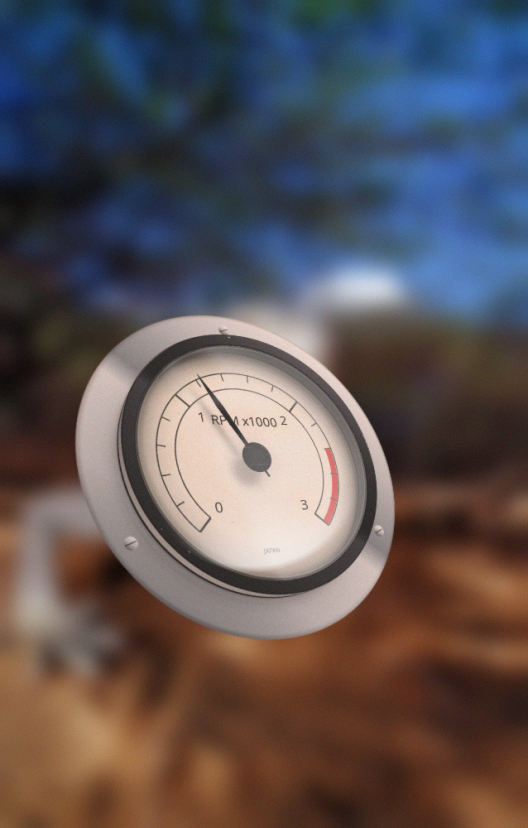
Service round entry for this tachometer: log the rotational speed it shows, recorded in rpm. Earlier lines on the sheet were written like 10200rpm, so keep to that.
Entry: 1200rpm
